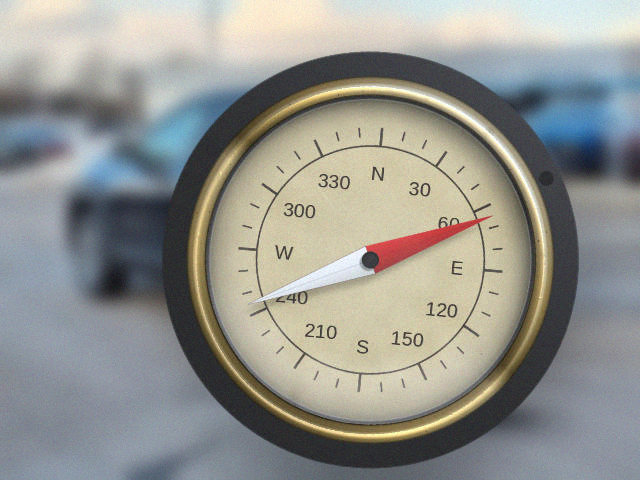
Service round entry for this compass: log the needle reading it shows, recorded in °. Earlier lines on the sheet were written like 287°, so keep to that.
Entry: 65°
